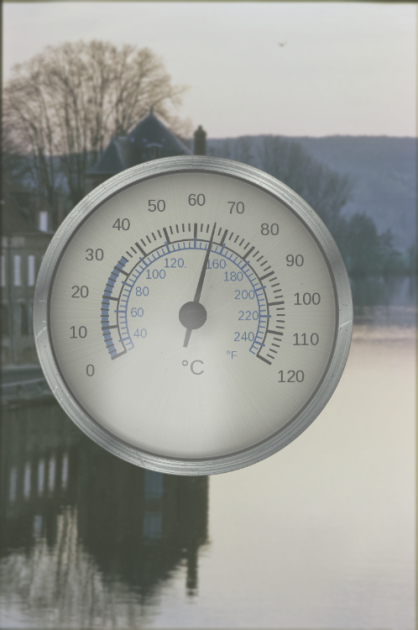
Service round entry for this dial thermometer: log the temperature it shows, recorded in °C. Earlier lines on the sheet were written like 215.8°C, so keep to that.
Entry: 66°C
